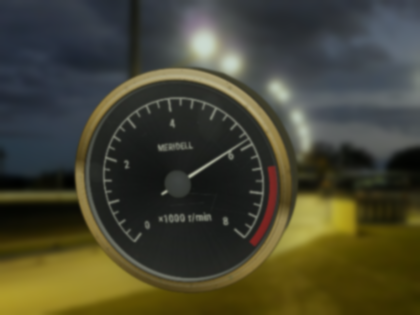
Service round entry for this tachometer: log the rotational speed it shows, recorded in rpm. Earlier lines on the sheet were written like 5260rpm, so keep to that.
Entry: 5875rpm
